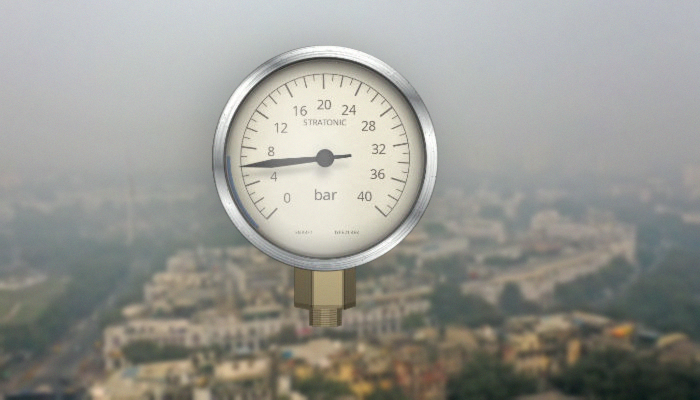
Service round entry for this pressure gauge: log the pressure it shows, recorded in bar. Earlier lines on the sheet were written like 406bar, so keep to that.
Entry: 6bar
